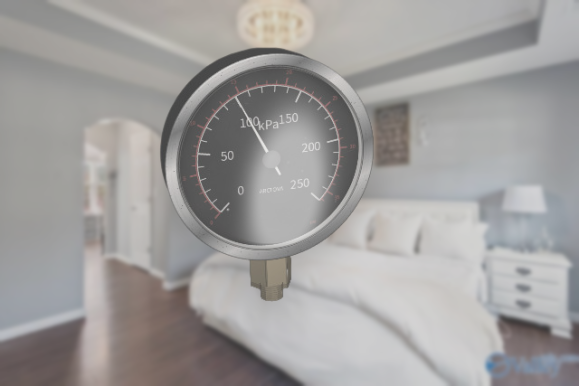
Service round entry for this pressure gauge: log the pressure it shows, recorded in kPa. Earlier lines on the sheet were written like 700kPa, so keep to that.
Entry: 100kPa
